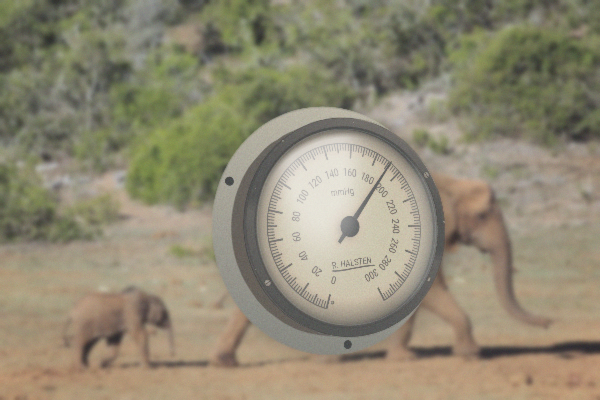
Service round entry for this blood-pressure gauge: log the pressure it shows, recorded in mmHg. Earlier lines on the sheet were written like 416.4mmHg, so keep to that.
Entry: 190mmHg
